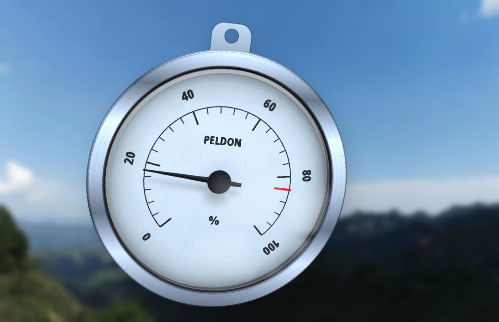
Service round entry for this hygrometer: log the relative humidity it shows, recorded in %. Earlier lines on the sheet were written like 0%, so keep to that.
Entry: 18%
